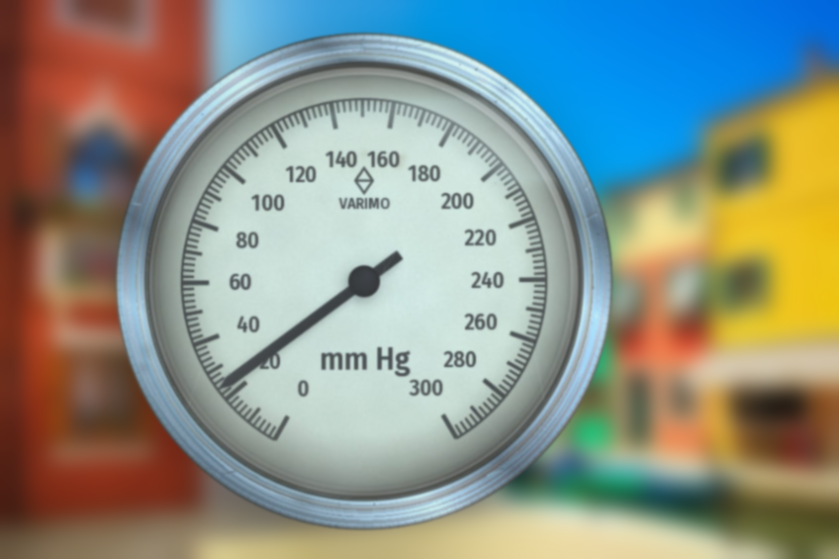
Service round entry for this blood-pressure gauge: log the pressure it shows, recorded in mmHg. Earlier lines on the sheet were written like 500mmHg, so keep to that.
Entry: 24mmHg
